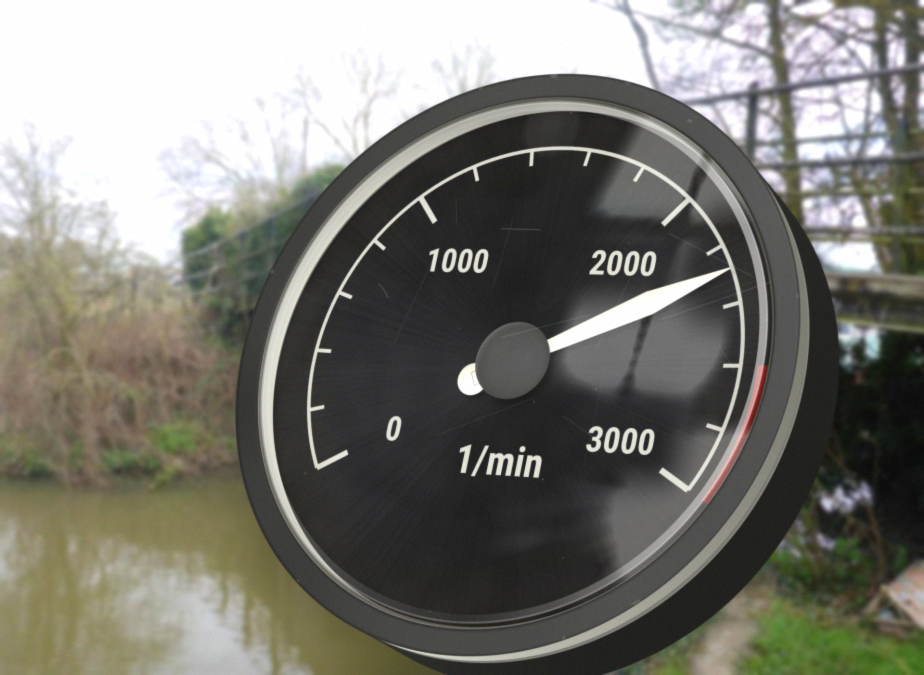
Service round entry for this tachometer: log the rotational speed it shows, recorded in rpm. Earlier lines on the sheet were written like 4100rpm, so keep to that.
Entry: 2300rpm
